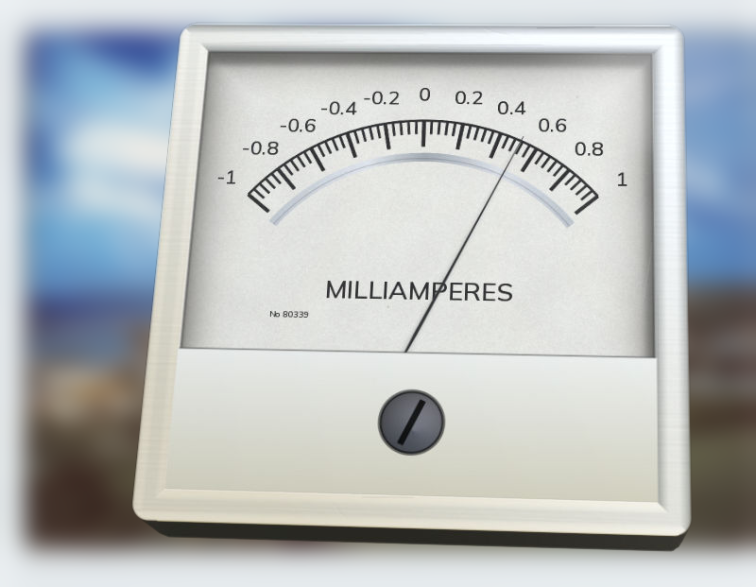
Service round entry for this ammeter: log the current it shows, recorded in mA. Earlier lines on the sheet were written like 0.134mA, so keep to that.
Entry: 0.52mA
